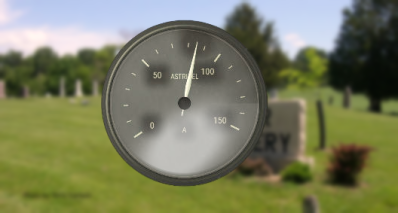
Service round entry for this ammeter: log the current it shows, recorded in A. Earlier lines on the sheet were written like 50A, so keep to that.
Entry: 85A
